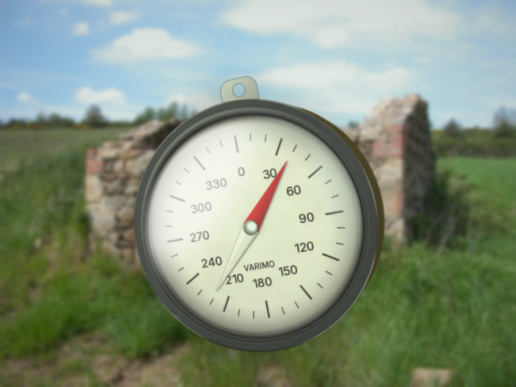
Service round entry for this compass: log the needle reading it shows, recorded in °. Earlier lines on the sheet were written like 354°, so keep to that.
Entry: 40°
